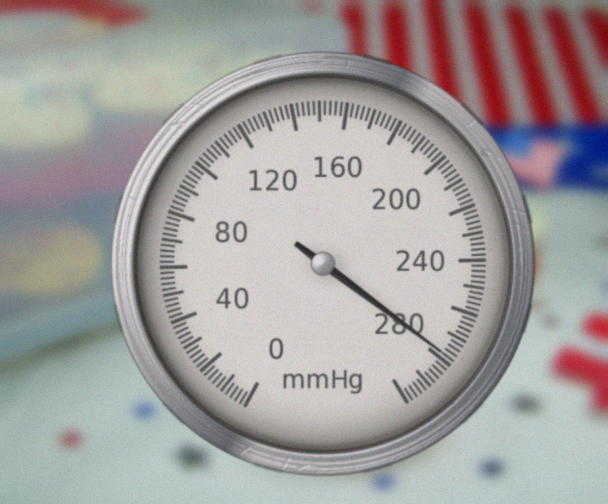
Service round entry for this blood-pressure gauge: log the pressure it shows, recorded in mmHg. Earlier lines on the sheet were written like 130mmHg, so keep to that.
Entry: 278mmHg
